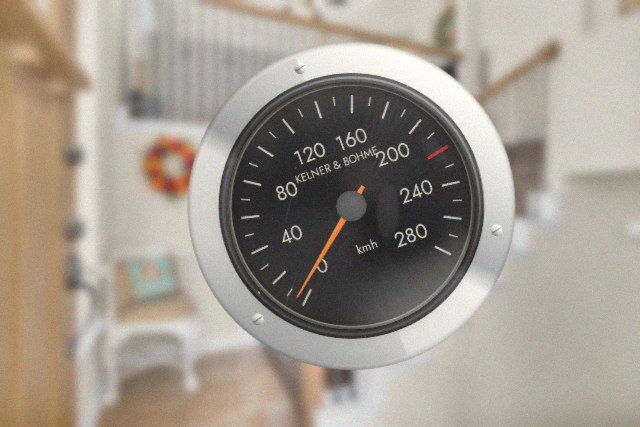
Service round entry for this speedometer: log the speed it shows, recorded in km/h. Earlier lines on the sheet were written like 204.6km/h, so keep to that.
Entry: 5km/h
